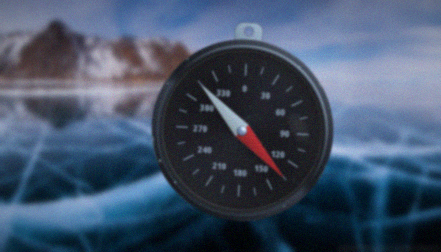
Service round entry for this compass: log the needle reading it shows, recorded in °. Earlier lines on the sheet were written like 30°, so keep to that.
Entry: 135°
